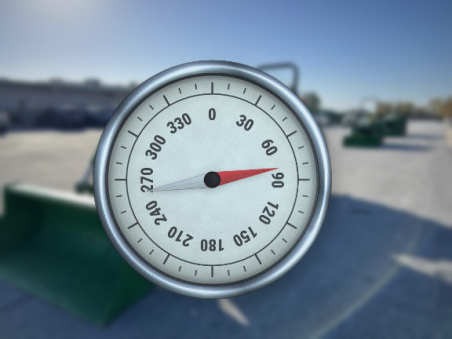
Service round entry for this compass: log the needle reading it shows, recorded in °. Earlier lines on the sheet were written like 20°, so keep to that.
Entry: 80°
